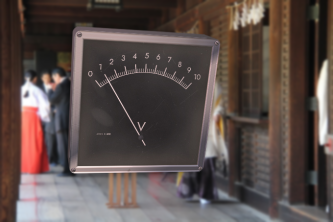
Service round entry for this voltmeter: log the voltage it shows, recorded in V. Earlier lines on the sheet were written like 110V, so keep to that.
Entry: 1V
